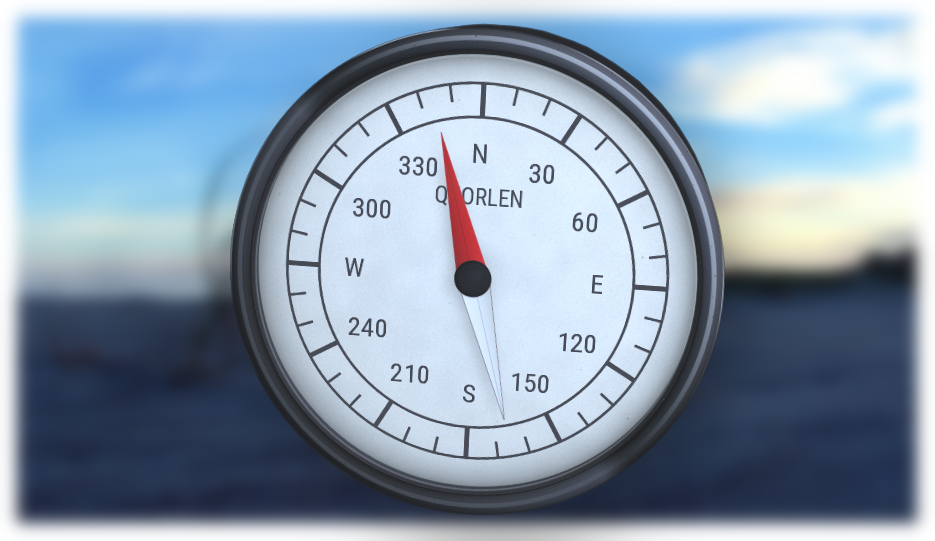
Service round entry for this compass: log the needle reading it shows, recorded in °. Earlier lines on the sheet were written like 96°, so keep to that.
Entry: 345°
